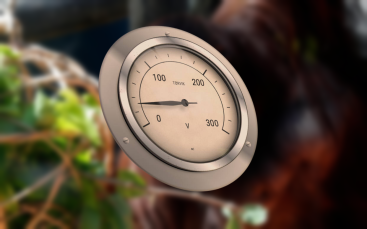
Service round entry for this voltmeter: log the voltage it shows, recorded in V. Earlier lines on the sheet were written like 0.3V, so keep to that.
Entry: 30V
